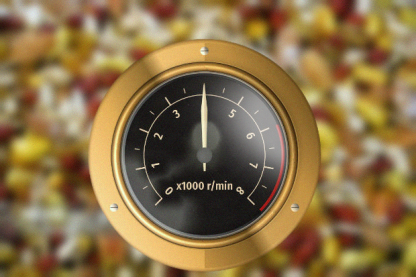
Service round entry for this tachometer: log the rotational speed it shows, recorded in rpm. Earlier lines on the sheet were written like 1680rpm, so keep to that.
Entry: 4000rpm
